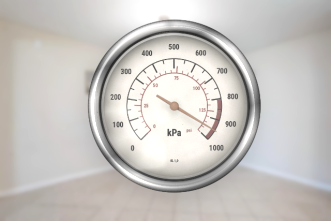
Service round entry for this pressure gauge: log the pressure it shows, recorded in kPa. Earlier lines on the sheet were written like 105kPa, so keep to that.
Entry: 950kPa
